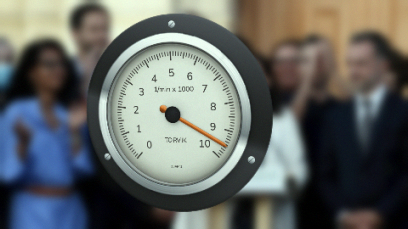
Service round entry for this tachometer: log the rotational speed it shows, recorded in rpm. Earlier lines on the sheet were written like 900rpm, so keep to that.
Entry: 9500rpm
